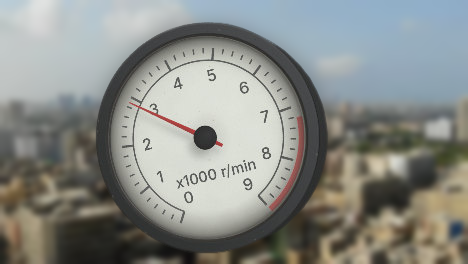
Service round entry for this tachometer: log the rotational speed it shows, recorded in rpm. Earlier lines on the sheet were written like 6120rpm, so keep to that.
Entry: 2900rpm
